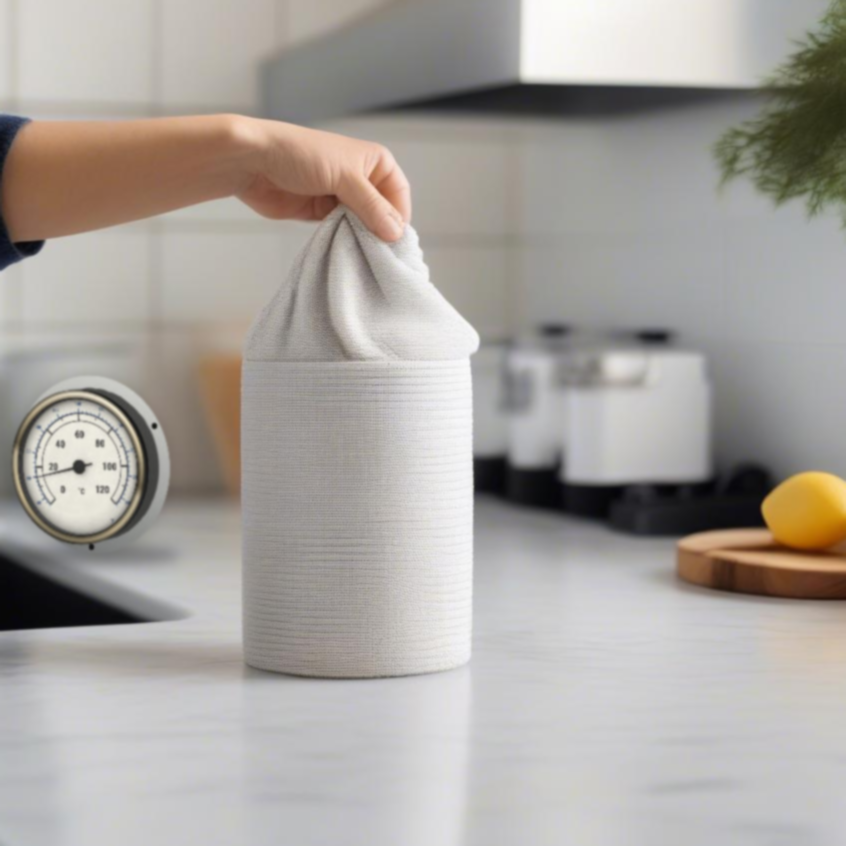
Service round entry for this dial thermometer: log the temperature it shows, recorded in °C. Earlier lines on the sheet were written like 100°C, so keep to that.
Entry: 15°C
